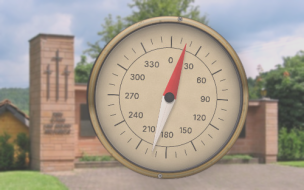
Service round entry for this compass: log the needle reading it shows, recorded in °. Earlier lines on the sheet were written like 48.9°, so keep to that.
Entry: 15°
